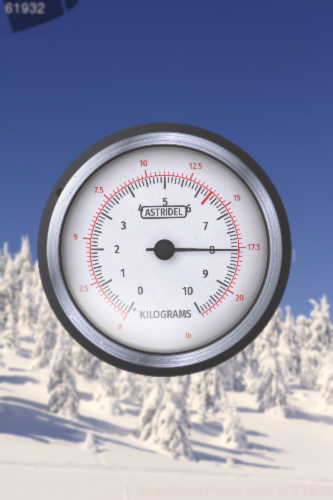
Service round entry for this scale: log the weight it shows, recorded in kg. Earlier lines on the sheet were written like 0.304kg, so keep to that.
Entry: 8kg
